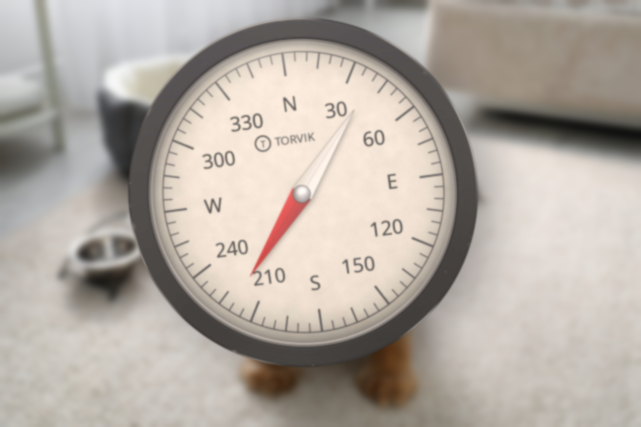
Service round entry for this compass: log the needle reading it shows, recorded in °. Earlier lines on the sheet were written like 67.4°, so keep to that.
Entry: 220°
